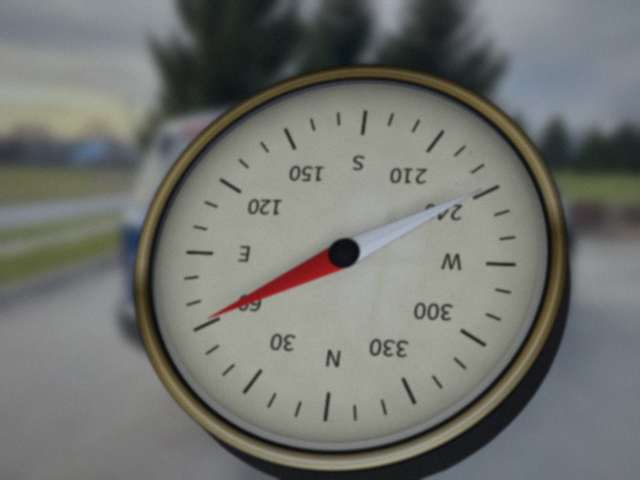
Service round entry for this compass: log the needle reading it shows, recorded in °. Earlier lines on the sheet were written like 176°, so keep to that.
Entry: 60°
